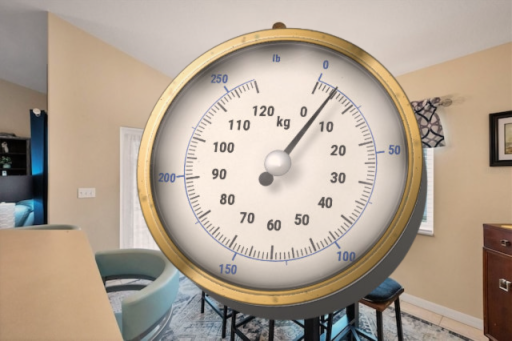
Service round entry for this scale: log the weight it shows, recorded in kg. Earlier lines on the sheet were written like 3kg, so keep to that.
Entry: 5kg
